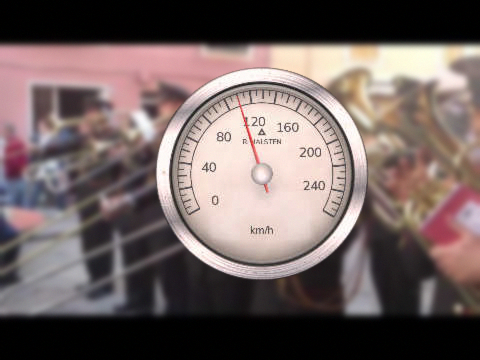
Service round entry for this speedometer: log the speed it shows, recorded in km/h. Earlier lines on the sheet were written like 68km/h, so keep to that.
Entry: 110km/h
